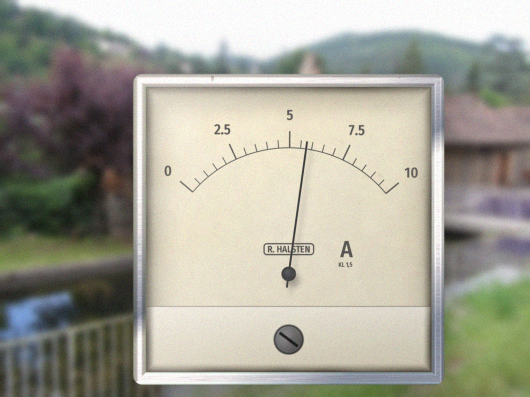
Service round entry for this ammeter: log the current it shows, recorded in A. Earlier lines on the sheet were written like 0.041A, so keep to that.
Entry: 5.75A
